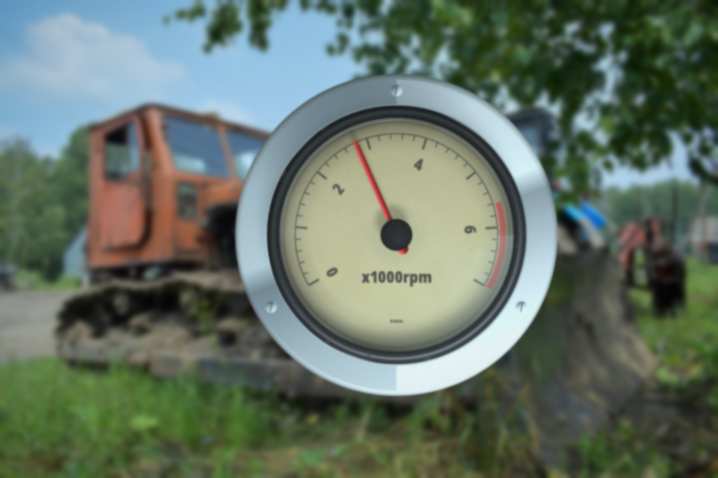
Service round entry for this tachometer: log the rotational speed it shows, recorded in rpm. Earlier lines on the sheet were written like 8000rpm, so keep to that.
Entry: 2800rpm
